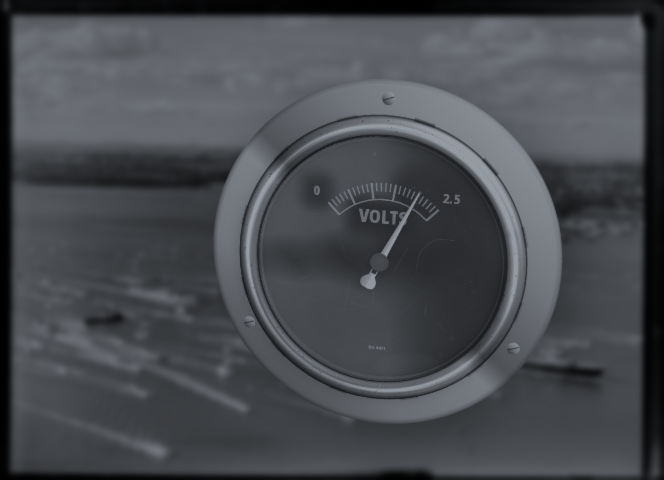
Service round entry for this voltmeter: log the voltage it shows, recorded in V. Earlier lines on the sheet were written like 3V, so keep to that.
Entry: 2V
